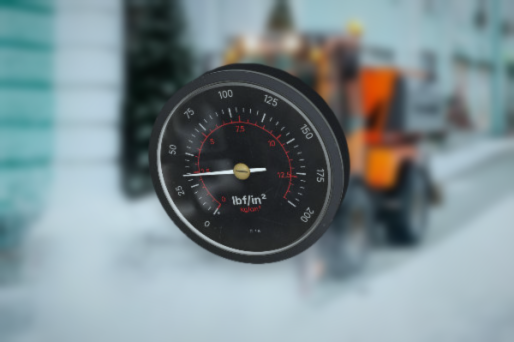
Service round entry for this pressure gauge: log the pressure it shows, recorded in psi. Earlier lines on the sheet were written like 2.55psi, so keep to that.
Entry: 35psi
